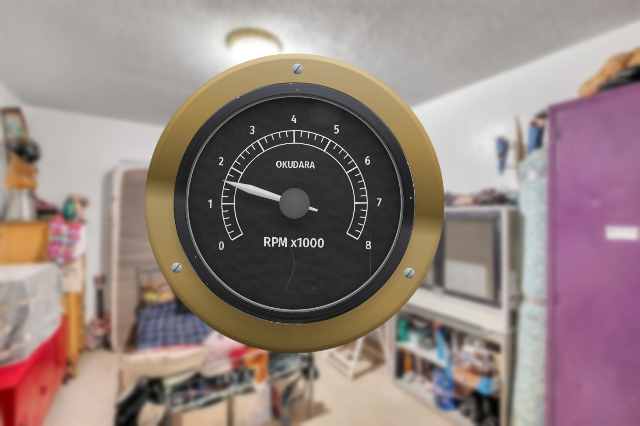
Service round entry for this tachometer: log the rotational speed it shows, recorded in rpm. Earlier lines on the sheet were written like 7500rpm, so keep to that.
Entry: 1600rpm
